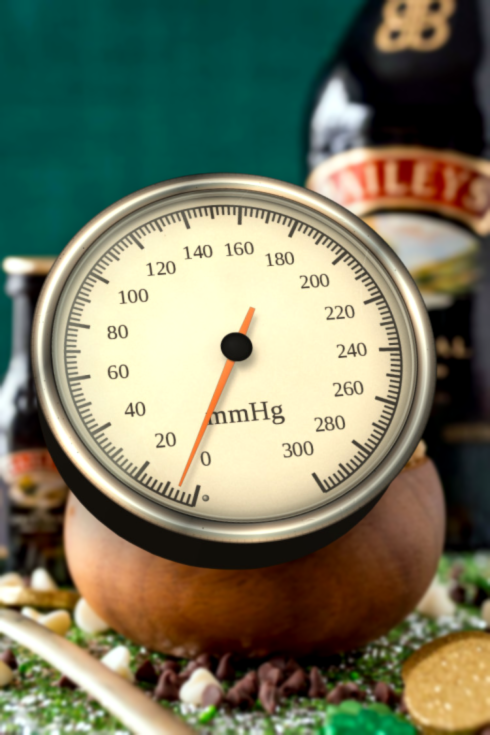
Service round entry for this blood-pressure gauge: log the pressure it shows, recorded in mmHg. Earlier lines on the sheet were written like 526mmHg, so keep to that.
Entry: 6mmHg
